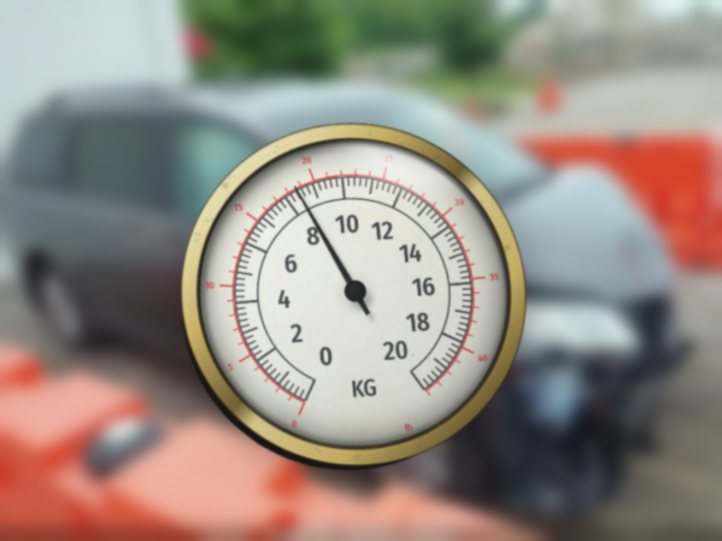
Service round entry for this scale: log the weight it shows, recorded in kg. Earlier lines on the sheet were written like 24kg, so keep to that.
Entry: 8.4kg
